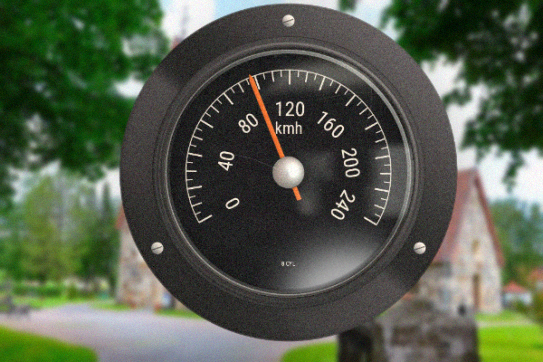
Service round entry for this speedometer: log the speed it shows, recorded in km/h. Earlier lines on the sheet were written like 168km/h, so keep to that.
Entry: 97.5km/h
